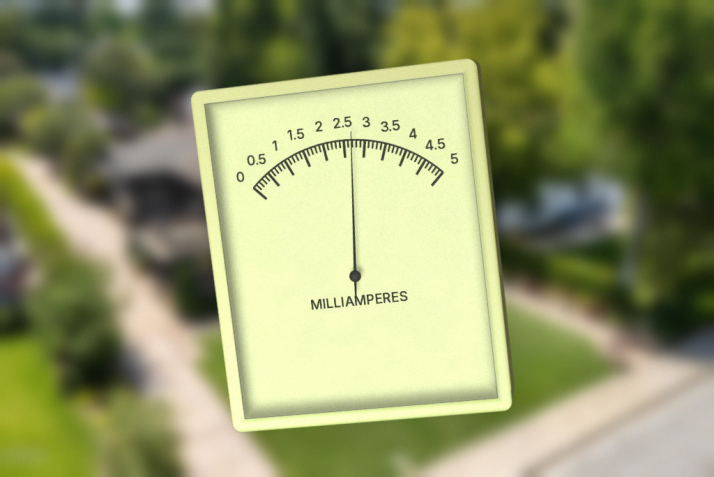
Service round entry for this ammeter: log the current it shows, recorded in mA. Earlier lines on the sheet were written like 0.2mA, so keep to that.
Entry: 2.7mA
